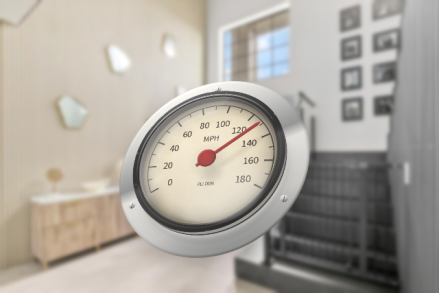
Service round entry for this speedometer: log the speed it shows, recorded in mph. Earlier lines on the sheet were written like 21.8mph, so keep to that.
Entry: 130mph
